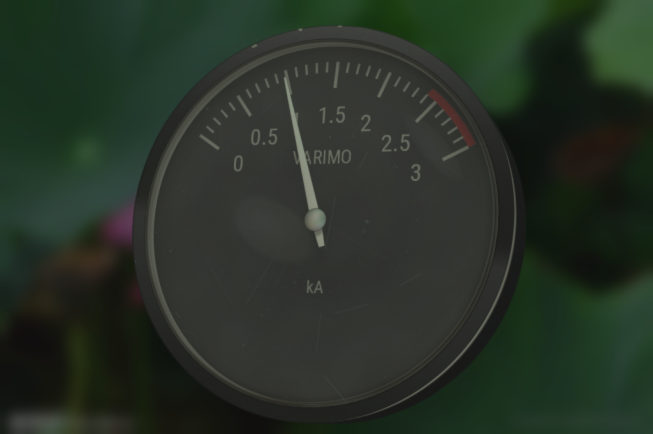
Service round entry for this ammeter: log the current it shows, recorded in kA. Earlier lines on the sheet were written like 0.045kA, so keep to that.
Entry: 1kA
